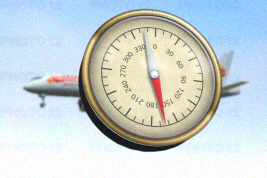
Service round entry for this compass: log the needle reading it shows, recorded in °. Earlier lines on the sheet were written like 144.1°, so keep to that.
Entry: 165°
